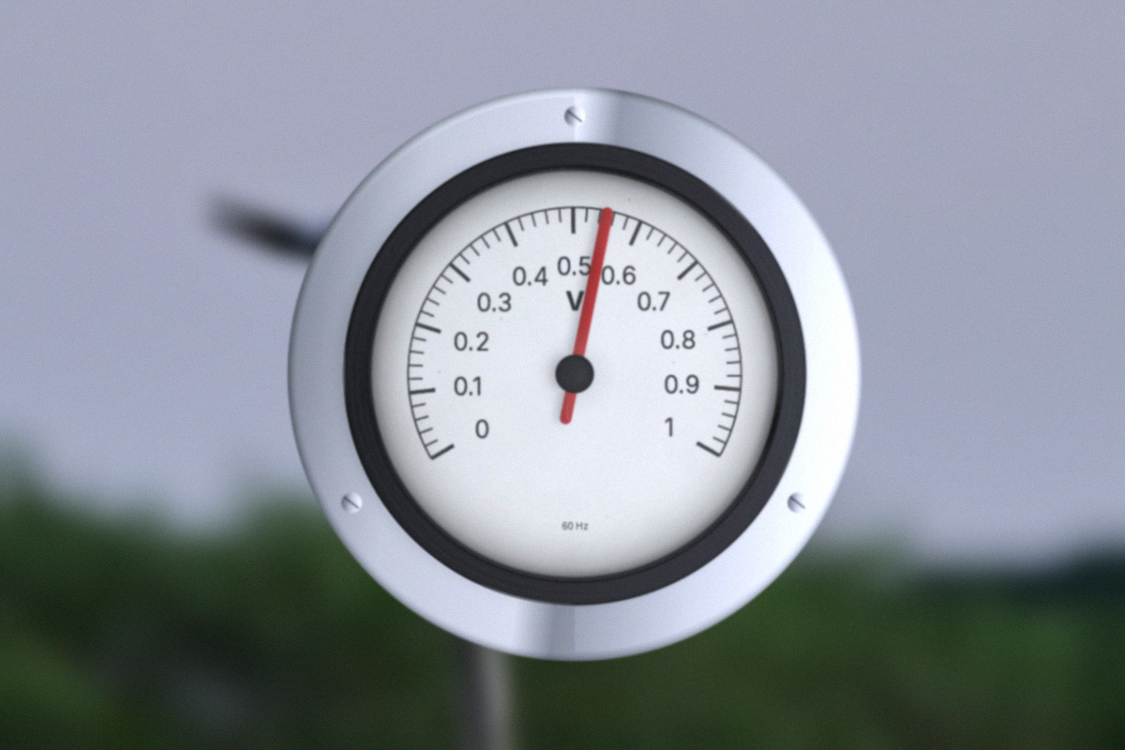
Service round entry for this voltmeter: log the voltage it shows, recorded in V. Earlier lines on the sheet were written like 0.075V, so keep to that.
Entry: 0.55V
